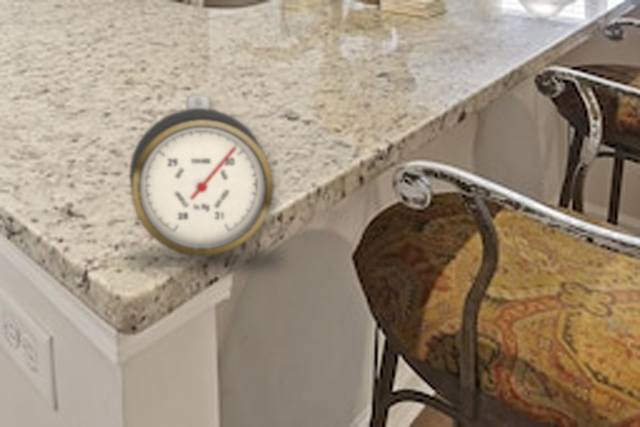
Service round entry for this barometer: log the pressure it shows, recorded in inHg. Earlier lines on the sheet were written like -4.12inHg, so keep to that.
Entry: 29.9inHg
